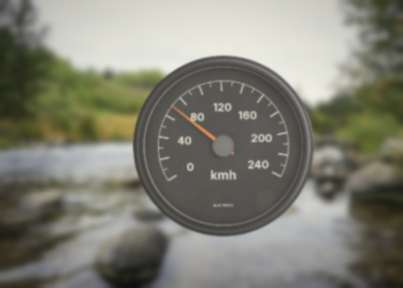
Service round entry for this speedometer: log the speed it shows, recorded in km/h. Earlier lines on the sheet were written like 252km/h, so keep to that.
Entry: 70km/h
